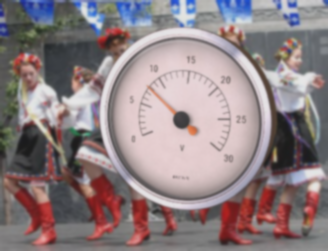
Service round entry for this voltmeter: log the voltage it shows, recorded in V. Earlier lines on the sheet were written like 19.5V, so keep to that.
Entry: 8V
